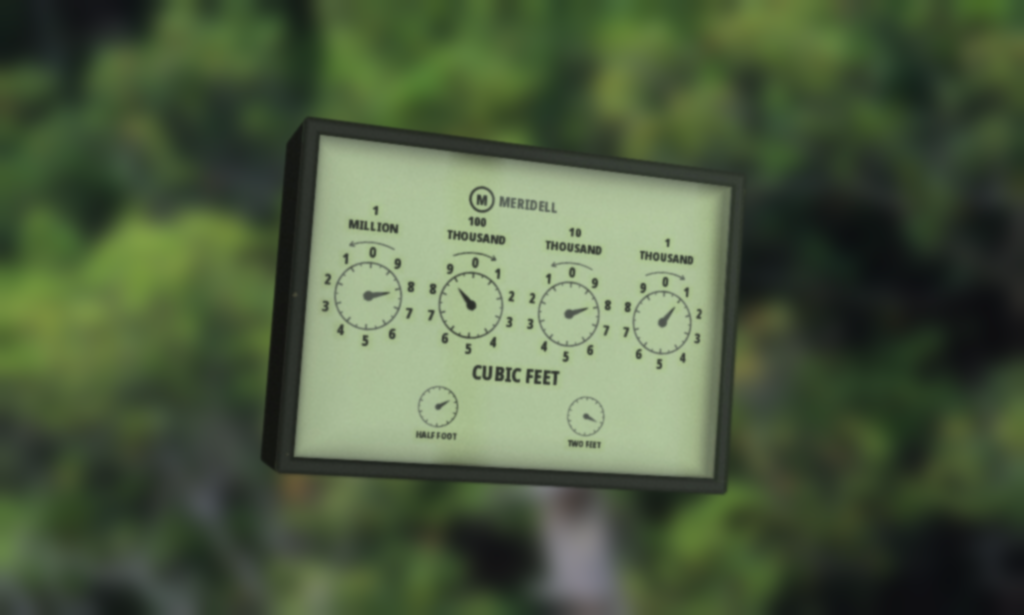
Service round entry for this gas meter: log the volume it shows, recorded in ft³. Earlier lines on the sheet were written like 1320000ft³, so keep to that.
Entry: 788100ft³
